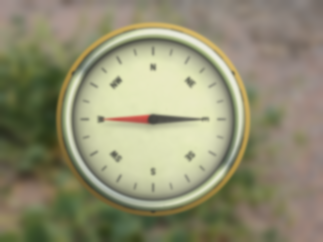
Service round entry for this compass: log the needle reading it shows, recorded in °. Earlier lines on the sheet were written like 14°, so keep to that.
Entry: 270°
